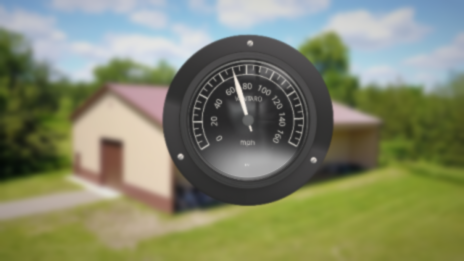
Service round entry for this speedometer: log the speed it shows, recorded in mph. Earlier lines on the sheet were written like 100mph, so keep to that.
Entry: 70mph
